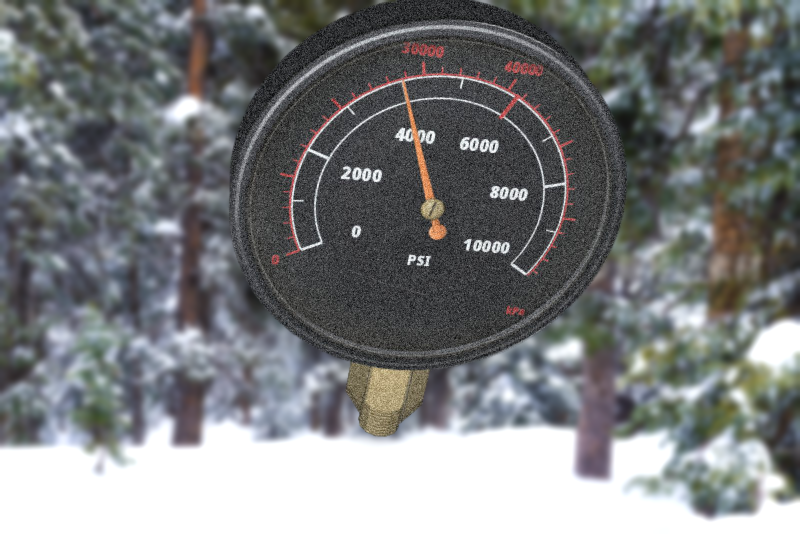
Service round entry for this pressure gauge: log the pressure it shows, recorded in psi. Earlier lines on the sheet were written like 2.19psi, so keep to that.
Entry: 4000psi
